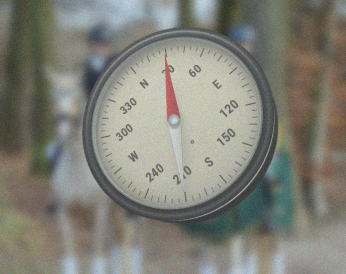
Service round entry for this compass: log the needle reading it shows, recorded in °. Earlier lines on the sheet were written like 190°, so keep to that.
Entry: 30°
